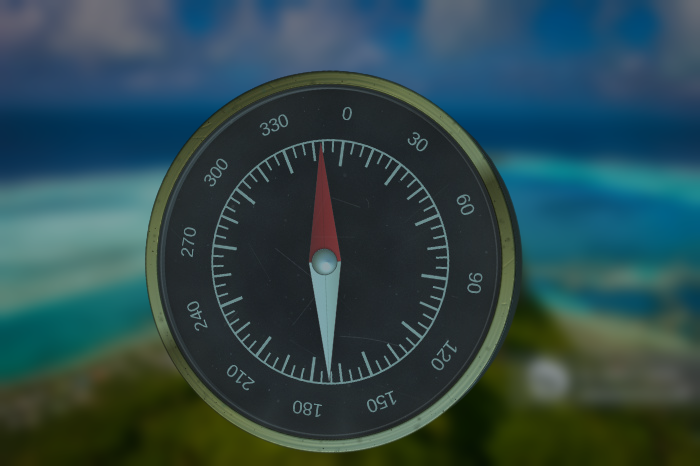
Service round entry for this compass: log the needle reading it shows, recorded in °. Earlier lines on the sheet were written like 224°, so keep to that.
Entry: 350°
